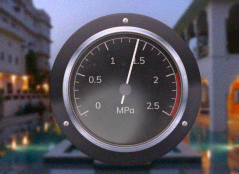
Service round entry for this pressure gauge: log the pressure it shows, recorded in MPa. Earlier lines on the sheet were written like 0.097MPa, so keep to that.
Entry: 1.4MPa
